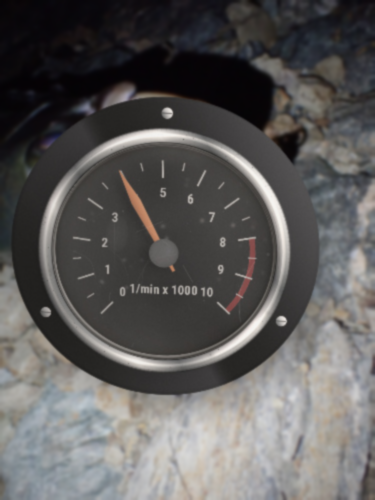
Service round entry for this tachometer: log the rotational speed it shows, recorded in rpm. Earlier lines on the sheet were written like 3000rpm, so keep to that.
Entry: 4000rpm
